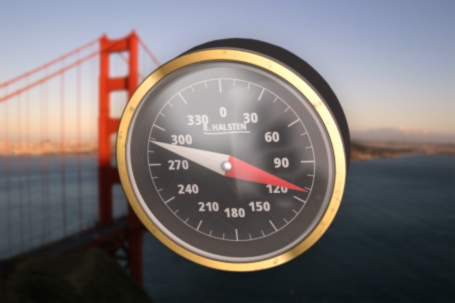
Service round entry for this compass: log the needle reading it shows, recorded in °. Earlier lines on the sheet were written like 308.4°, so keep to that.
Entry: 110°
